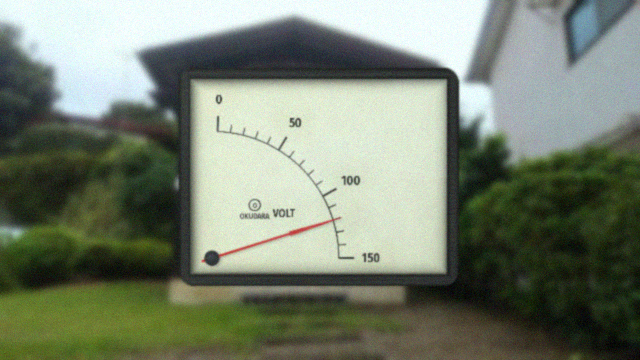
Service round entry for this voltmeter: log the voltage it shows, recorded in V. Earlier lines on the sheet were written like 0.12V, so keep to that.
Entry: 120V
